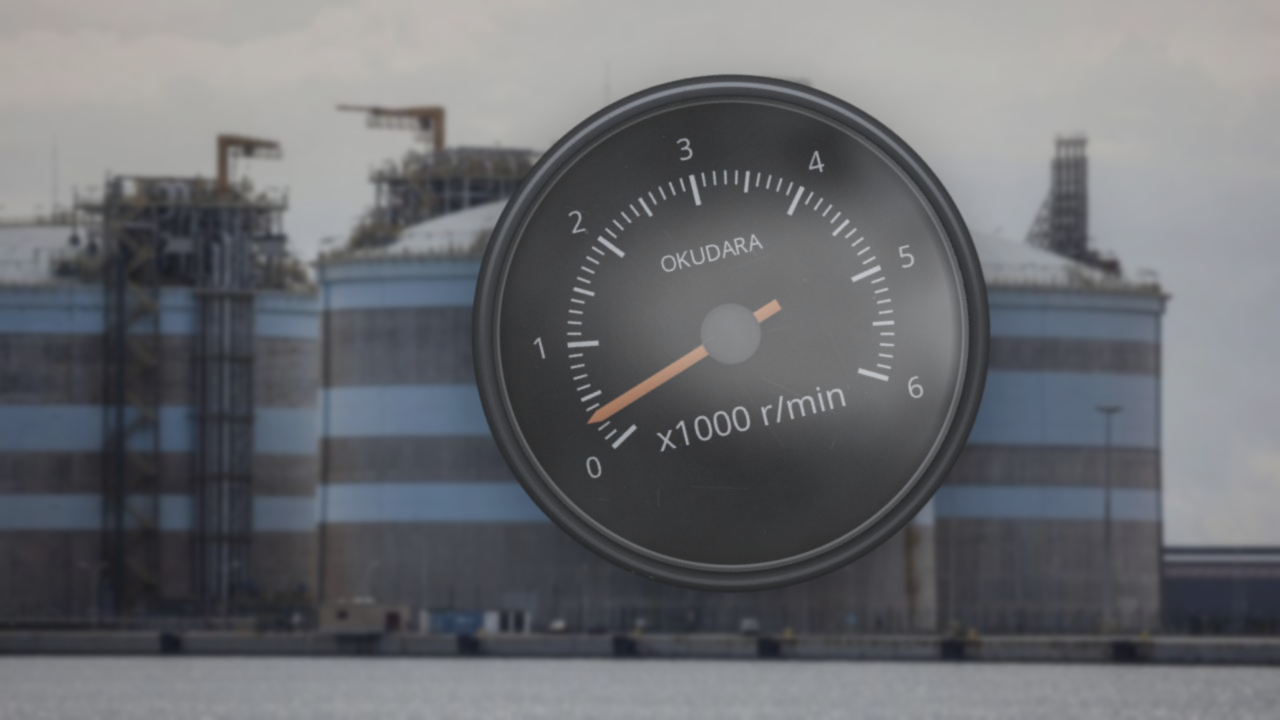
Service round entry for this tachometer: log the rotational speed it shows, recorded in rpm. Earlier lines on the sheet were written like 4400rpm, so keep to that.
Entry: 300rpm
